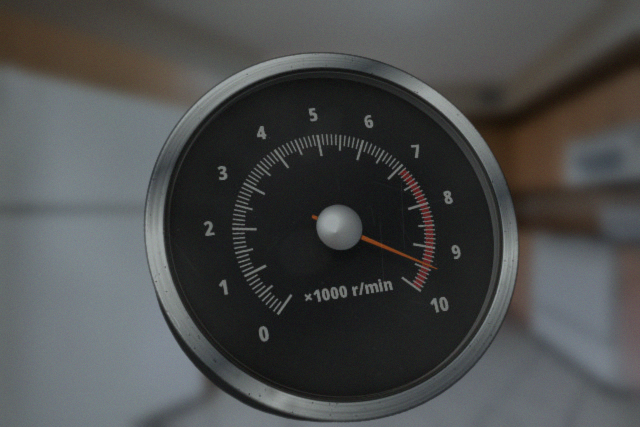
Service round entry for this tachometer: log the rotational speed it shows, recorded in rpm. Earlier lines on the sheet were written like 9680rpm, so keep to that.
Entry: 9500rpm
